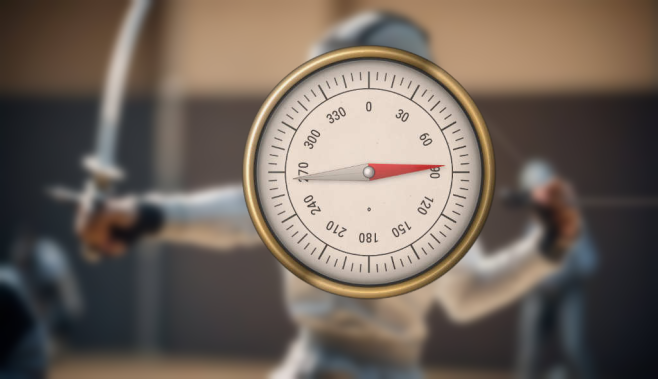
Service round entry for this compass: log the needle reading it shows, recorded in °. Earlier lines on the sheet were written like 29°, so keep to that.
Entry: 85°
